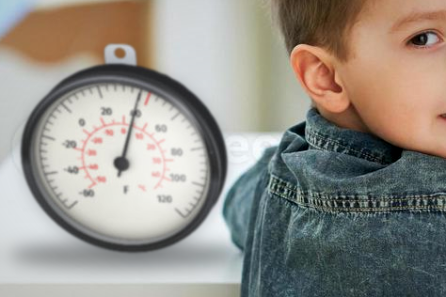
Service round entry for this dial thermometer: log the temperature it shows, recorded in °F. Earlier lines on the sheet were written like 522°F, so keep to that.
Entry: 40°F
